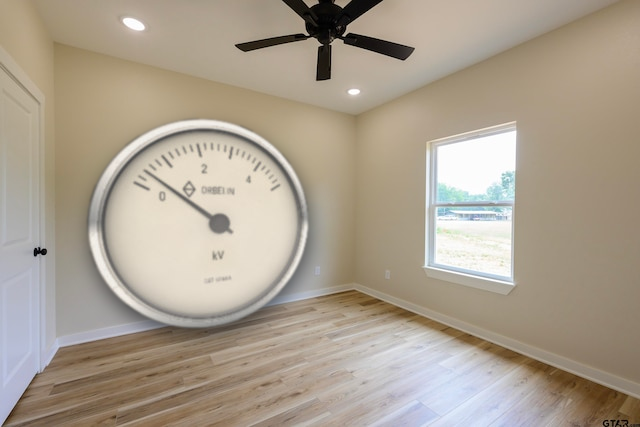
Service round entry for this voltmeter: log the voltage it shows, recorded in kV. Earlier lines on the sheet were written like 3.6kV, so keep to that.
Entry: 0.4kV
